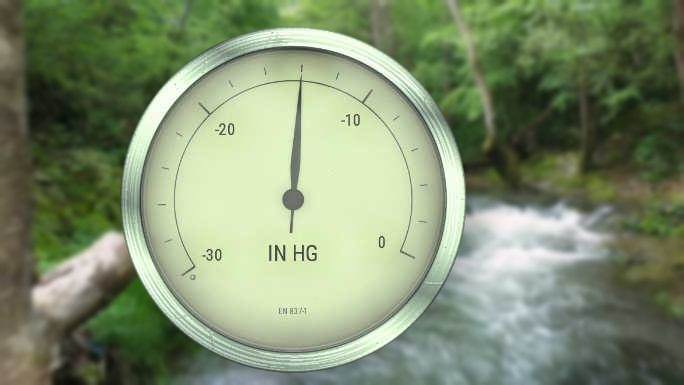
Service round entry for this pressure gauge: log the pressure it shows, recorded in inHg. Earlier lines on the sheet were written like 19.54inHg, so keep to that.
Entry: -14inHg
